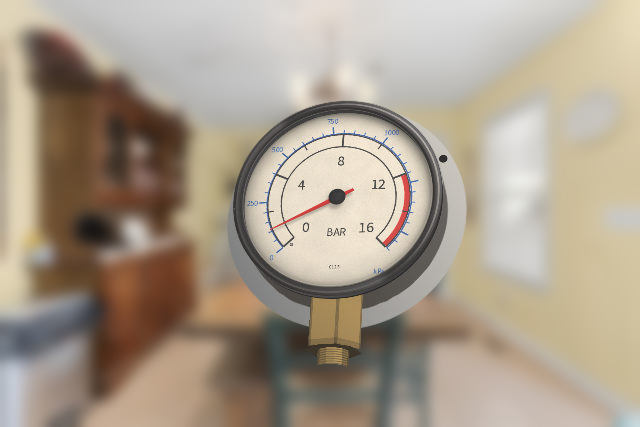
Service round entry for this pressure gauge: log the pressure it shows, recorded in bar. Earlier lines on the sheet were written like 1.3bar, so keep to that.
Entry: 1bar
